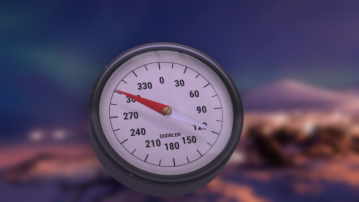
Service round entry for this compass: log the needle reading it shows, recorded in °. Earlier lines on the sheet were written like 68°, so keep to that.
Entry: 300°
